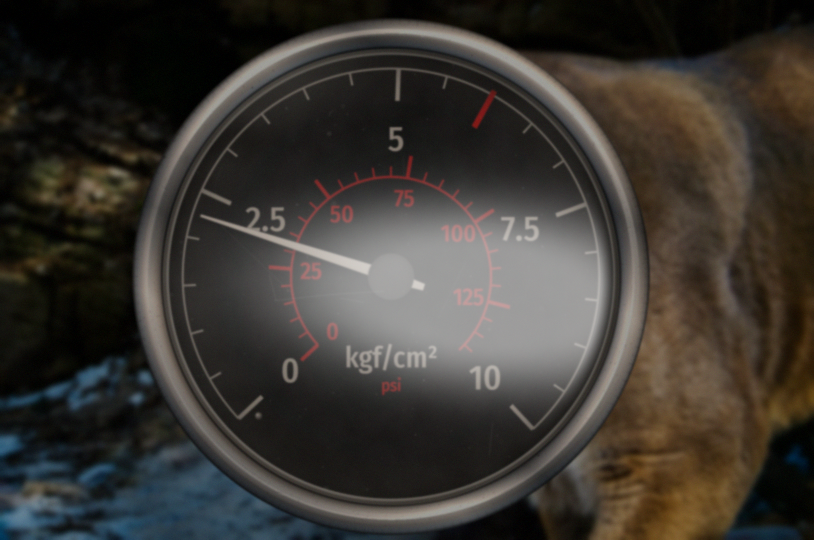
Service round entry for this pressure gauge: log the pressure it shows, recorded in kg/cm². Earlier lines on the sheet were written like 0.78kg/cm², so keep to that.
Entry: 2.25kg/cm²
